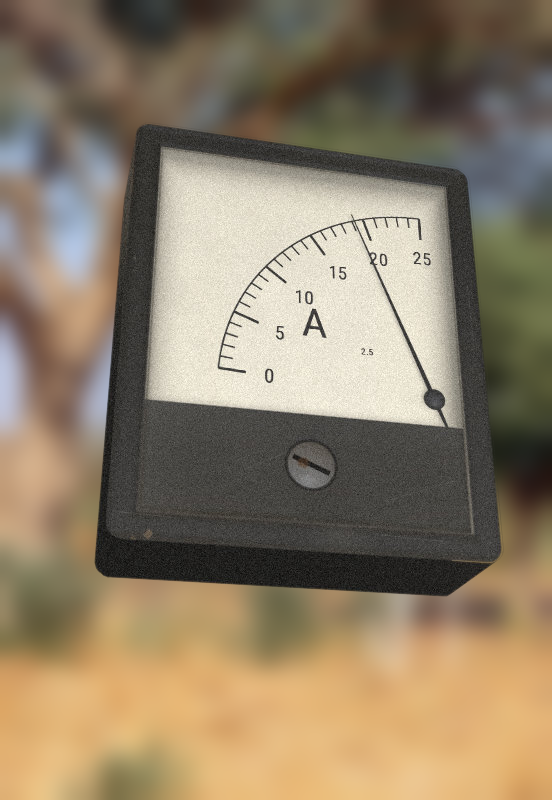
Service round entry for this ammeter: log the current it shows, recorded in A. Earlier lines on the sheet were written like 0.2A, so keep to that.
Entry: 19A
